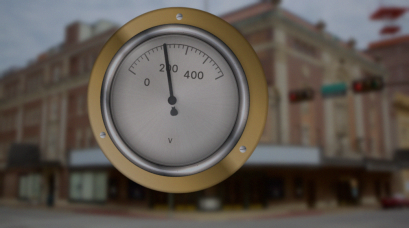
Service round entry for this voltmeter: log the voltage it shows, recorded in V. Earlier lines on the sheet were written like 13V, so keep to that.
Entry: 200V
